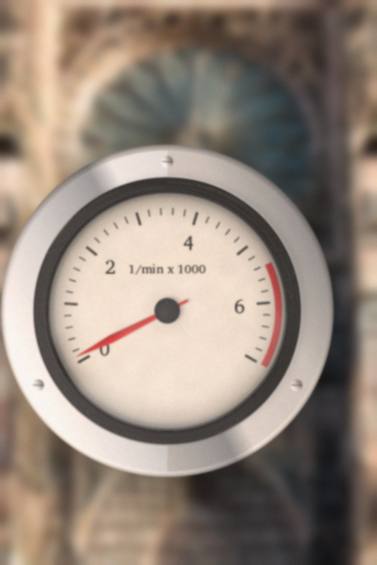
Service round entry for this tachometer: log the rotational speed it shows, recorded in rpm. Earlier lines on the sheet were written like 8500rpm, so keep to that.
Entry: 100rpm
